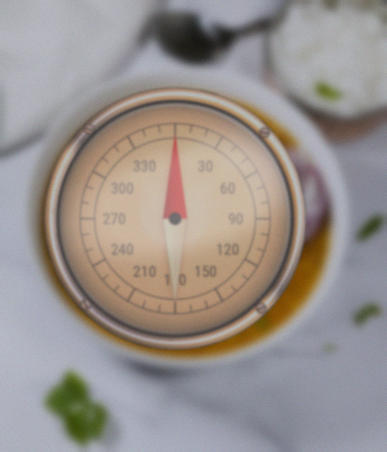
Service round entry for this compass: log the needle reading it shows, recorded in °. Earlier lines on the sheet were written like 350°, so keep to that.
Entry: 0°
